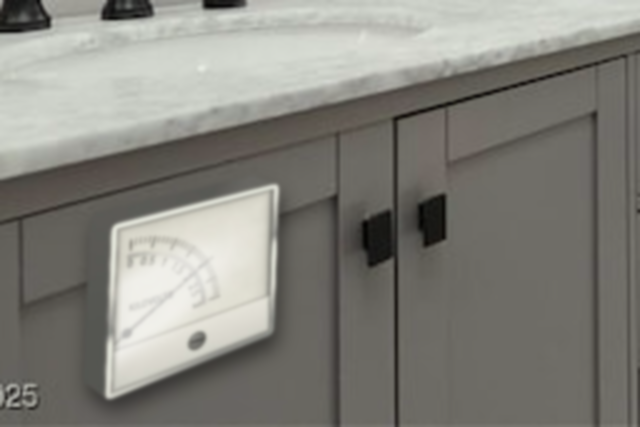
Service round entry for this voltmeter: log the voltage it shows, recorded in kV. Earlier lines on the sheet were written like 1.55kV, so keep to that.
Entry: 2kV
